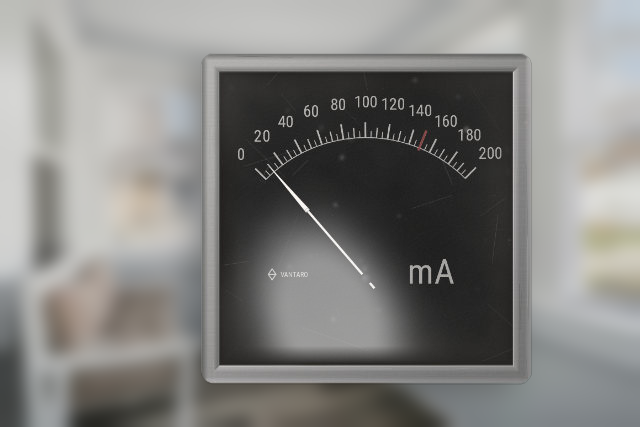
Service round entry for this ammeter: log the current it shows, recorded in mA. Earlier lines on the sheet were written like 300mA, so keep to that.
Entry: 10mA
